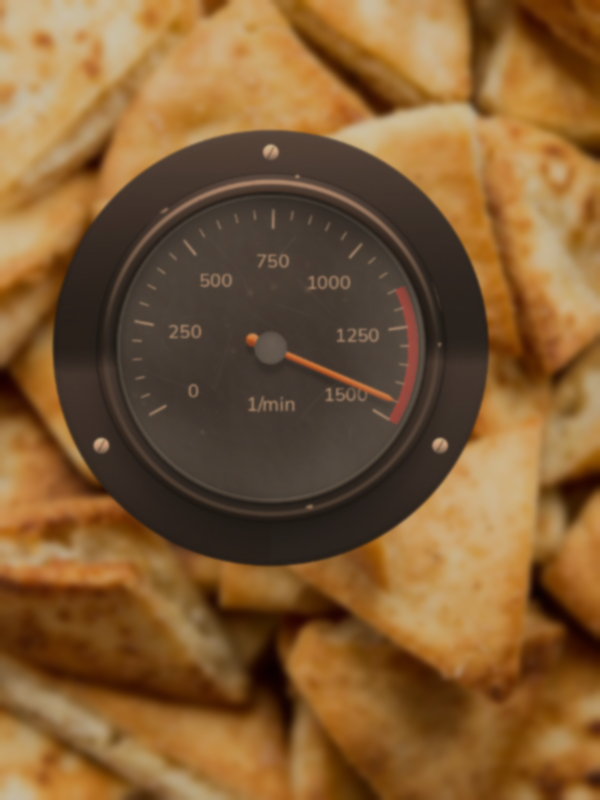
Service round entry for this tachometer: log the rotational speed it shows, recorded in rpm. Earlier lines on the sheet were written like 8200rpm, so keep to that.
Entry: 1450rpm
